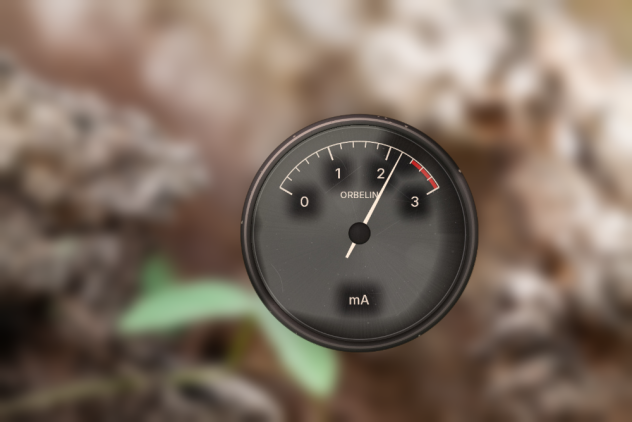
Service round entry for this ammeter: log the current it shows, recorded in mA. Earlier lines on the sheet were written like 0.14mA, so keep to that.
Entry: 2.2mA
